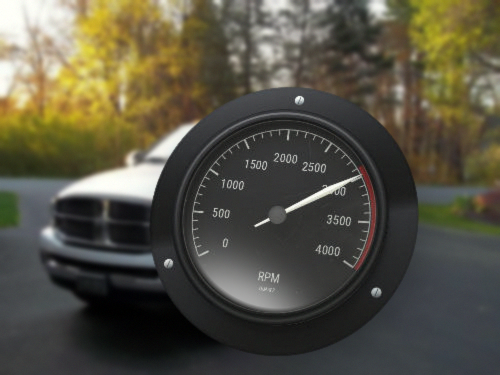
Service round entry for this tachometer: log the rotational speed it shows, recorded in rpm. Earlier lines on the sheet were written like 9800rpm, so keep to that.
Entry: 3000rpm
